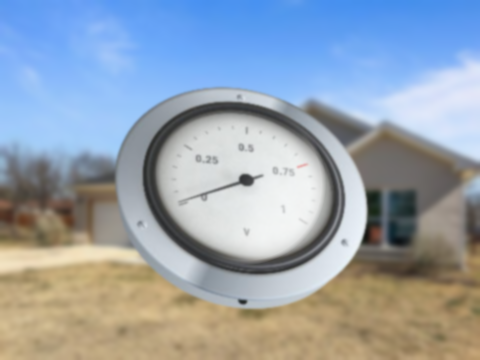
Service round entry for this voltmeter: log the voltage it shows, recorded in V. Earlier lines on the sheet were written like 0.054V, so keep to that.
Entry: 0V
